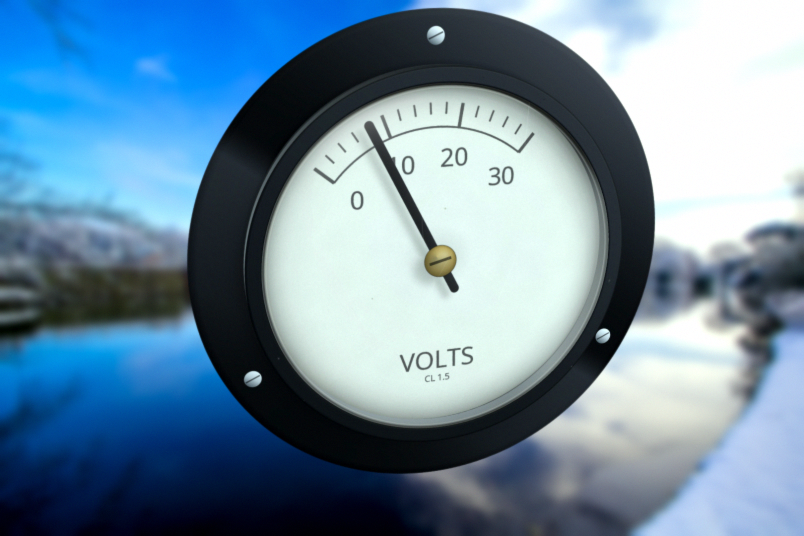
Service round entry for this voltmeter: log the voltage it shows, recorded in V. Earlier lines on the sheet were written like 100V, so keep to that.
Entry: 8V
